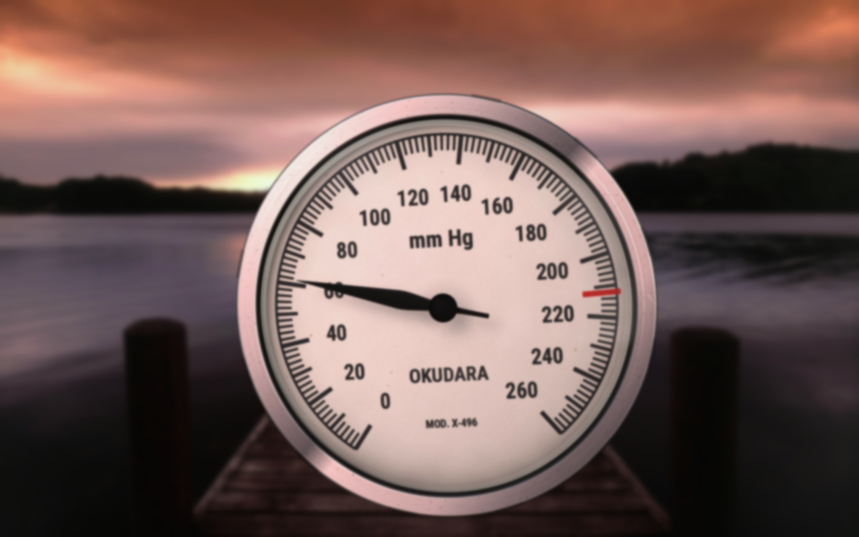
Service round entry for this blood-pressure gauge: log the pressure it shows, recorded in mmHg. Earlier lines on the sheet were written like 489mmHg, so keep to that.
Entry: 62mmHg
